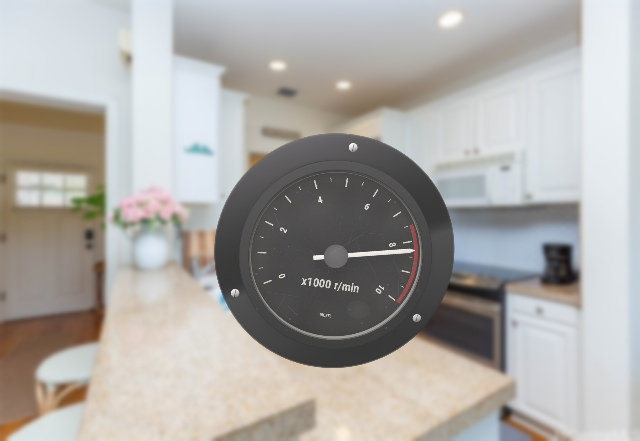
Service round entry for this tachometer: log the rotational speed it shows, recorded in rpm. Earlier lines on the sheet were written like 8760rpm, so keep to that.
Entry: 8250rpm
